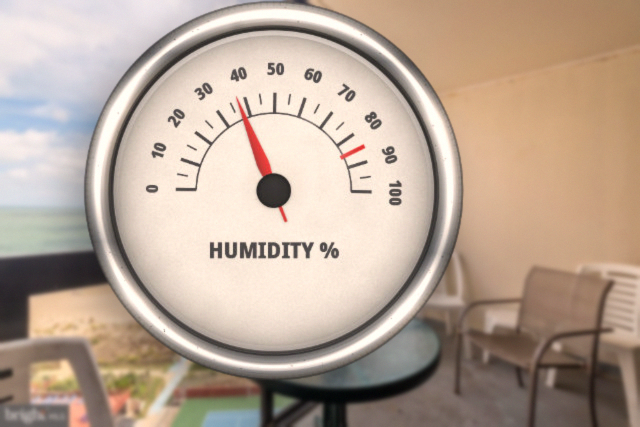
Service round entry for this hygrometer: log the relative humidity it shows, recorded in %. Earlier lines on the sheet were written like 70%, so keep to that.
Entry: 37.5%
